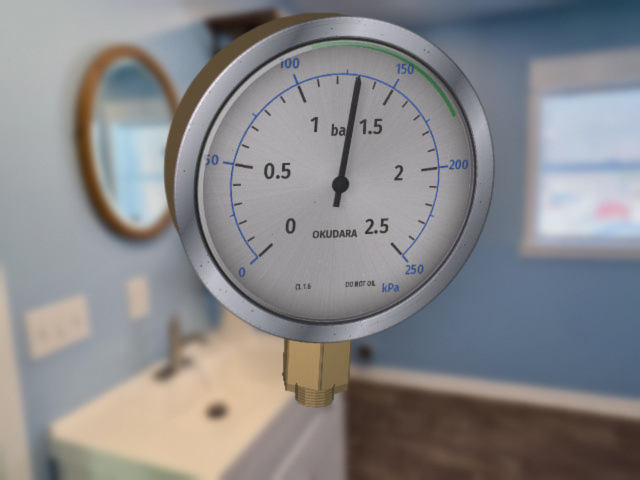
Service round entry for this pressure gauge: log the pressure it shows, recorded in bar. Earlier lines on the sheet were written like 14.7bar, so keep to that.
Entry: 1.3bar
